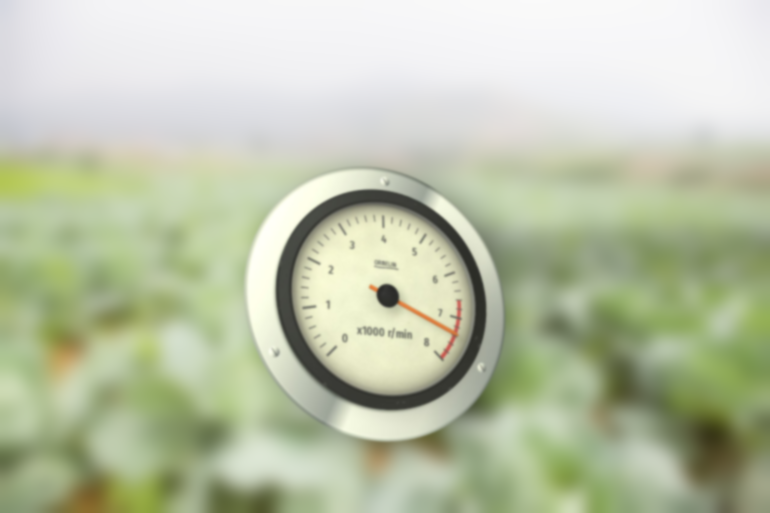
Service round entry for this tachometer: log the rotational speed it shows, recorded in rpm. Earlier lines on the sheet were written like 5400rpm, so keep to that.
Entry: 7400rpm
